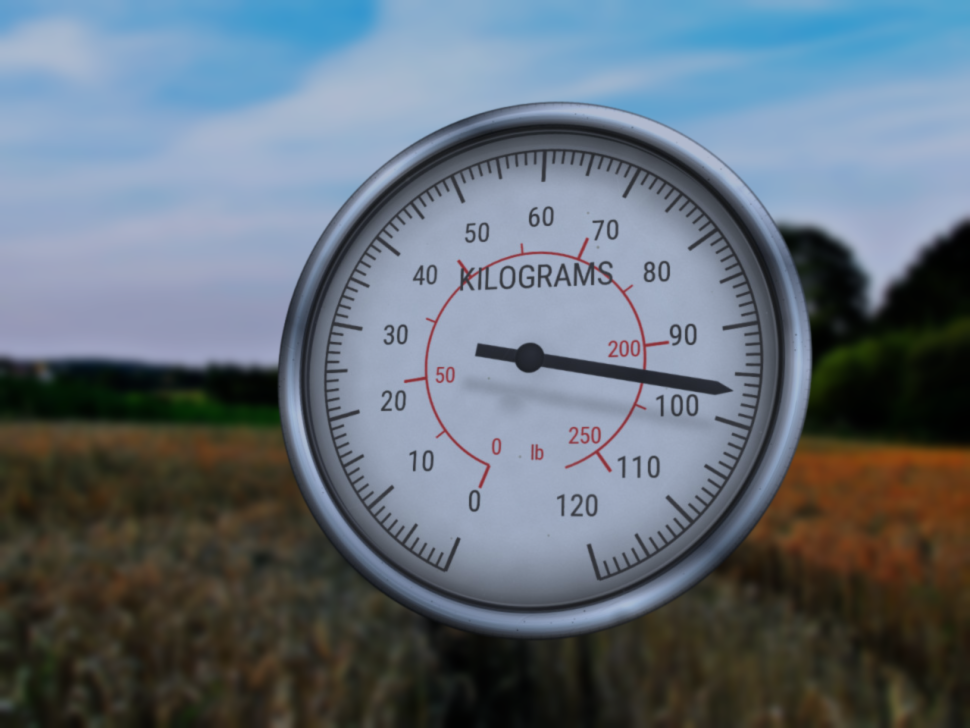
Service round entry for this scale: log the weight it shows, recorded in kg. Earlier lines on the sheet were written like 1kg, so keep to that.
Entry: 97kg
